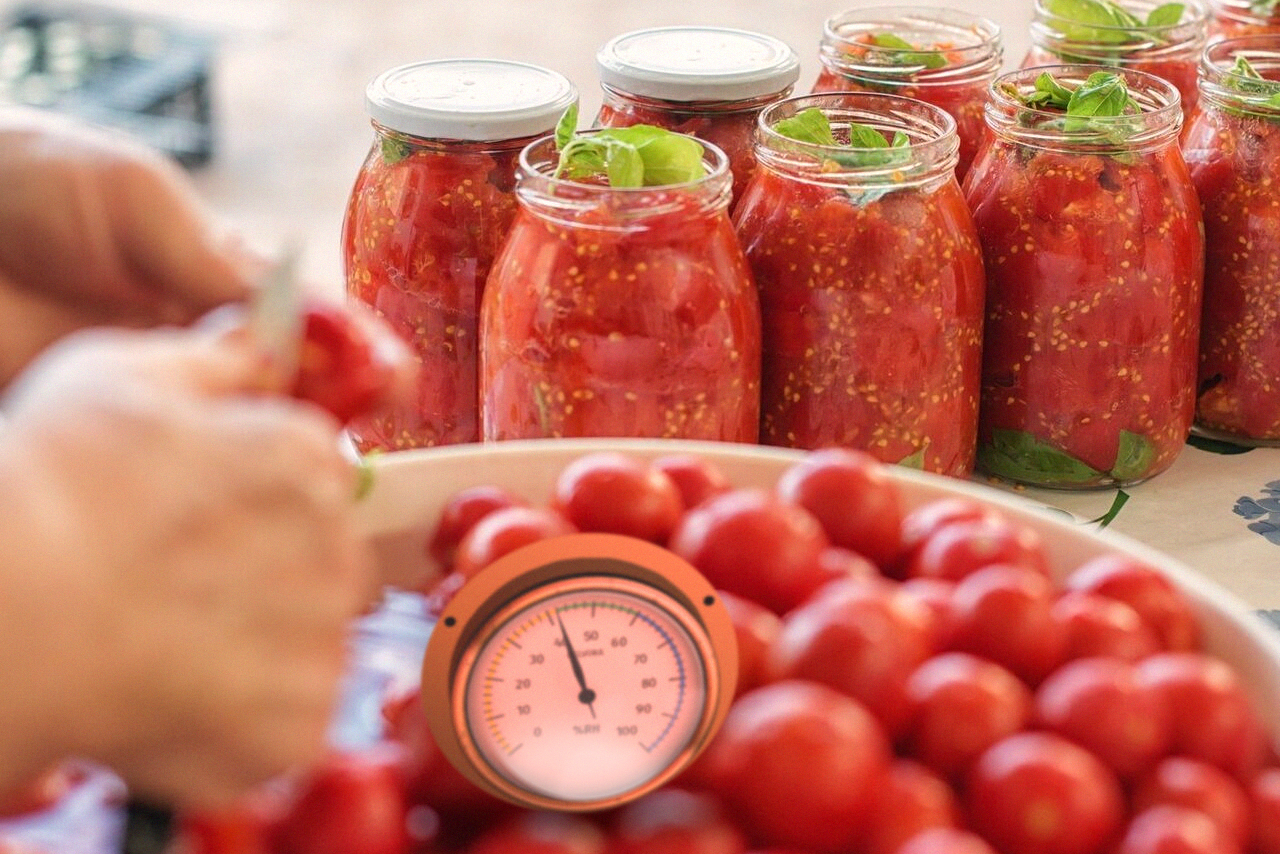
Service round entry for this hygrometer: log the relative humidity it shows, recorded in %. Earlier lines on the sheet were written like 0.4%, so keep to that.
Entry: 42%
